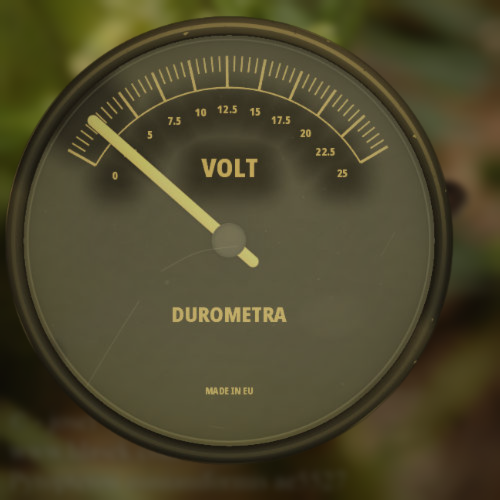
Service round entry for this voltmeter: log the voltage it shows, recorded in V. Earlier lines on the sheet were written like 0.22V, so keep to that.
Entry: 2.5V
